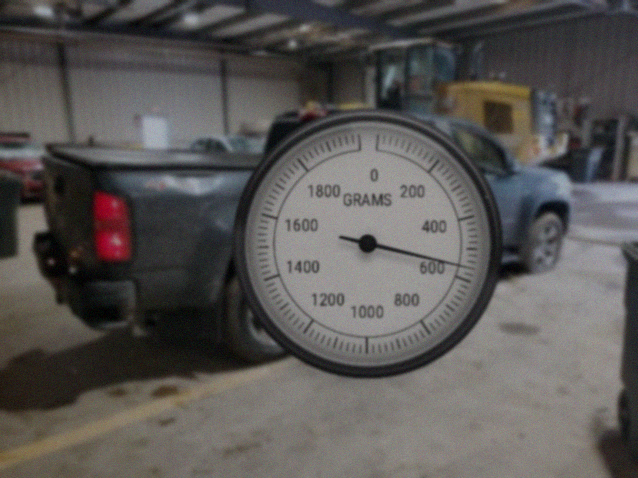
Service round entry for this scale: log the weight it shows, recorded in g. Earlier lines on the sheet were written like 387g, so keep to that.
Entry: 560g
